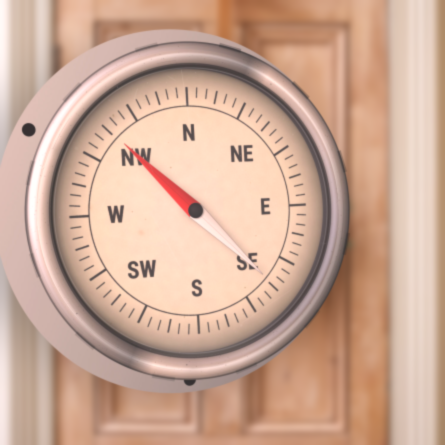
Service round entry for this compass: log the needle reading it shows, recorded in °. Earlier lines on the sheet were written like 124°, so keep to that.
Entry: 315°
